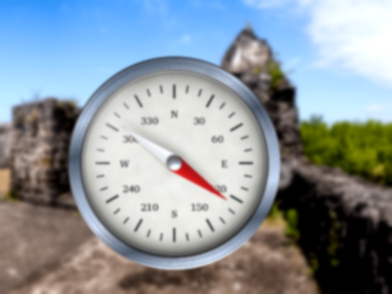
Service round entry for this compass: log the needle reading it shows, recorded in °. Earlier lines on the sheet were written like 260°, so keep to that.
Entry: 125°
